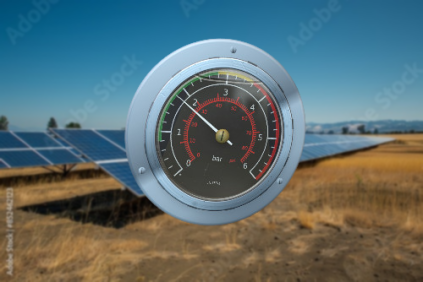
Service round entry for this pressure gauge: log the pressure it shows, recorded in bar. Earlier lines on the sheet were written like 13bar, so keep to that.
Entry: 1.8bar
